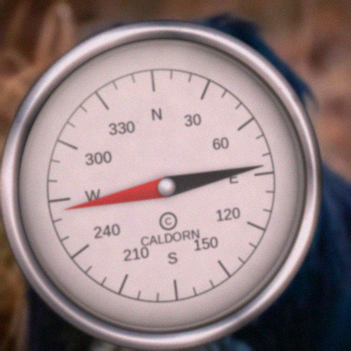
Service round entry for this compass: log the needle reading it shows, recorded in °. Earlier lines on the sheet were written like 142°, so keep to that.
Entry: 265°
